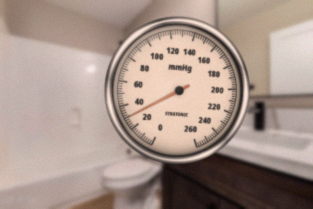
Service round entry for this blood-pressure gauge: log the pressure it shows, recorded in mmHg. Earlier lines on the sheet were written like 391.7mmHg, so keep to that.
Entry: 30mmHg
